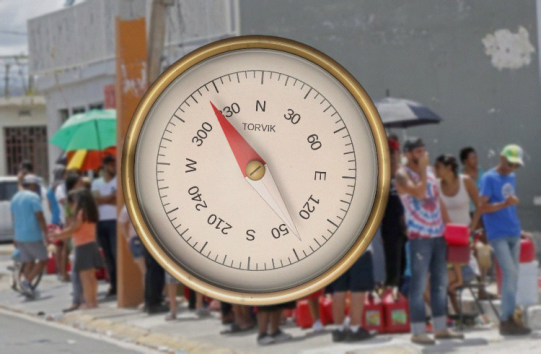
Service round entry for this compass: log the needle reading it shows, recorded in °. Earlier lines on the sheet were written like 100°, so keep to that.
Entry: 322.5°
